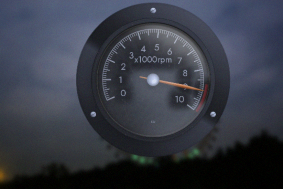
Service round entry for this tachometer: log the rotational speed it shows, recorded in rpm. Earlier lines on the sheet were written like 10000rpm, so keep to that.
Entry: 9000rpm
